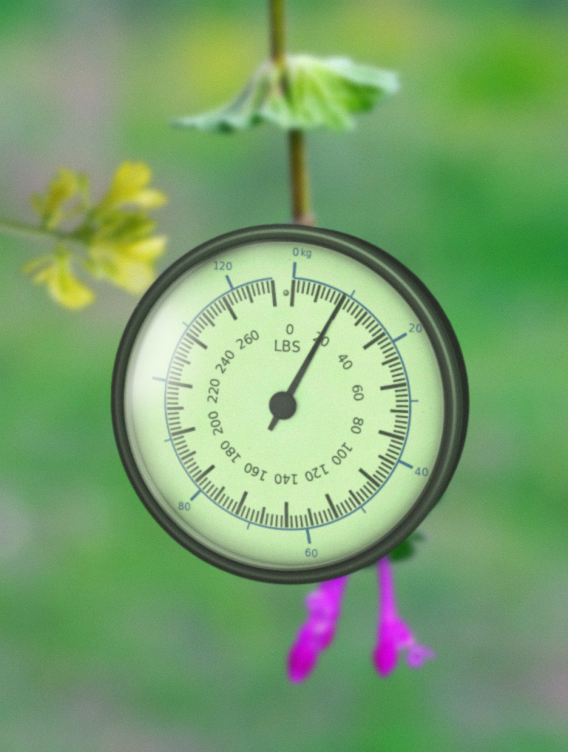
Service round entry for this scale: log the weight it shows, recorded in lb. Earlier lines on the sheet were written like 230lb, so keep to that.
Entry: 20lb
